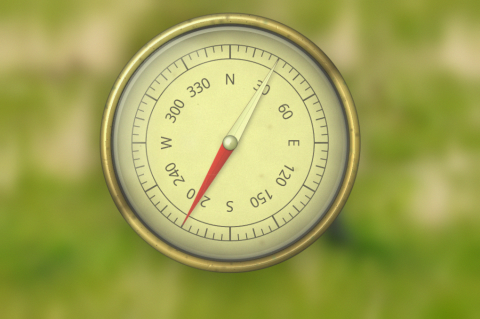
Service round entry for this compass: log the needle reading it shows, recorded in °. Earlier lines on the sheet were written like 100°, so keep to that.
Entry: 210°
